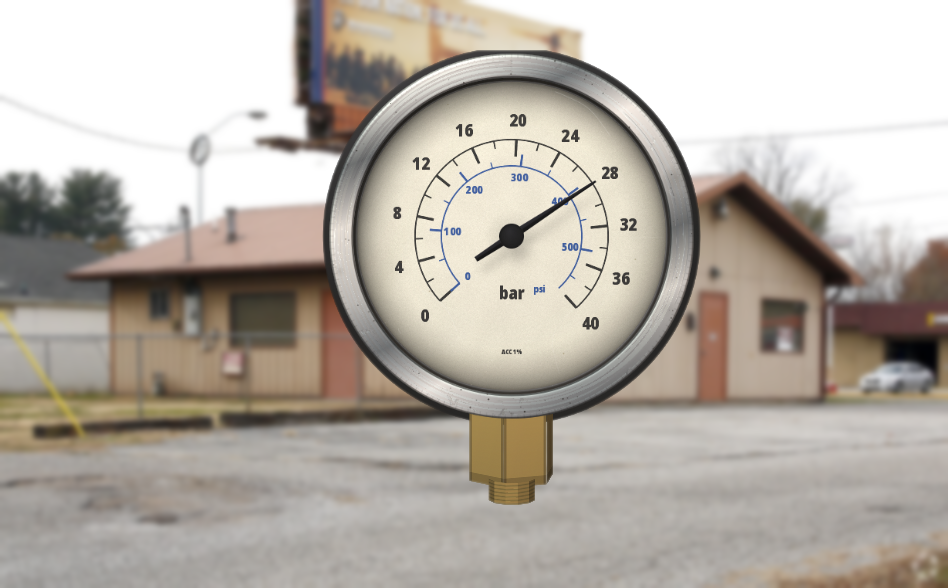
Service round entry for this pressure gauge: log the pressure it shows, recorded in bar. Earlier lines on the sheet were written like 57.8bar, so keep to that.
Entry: 28bar
